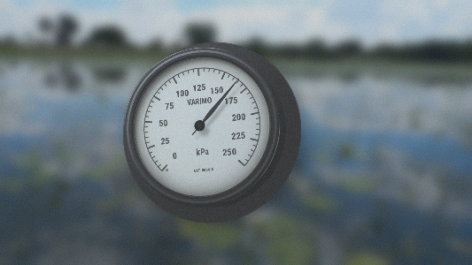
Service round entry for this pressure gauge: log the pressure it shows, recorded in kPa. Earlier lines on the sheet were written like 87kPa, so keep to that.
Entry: 165kPa
